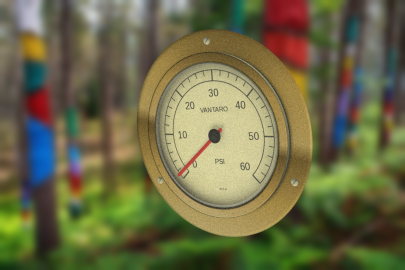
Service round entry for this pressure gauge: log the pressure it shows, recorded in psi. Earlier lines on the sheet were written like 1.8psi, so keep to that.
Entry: 1psi
